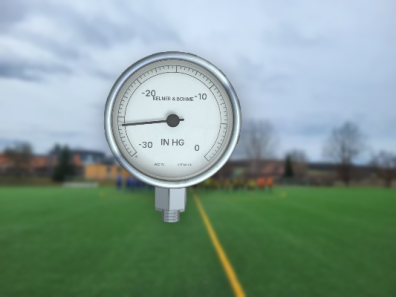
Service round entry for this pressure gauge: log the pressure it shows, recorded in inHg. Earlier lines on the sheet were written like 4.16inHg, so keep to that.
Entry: -26inHg
